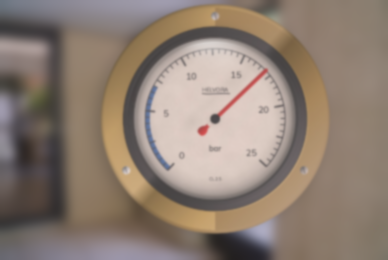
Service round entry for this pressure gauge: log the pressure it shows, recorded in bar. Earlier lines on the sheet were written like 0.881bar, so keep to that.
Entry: 17bar
